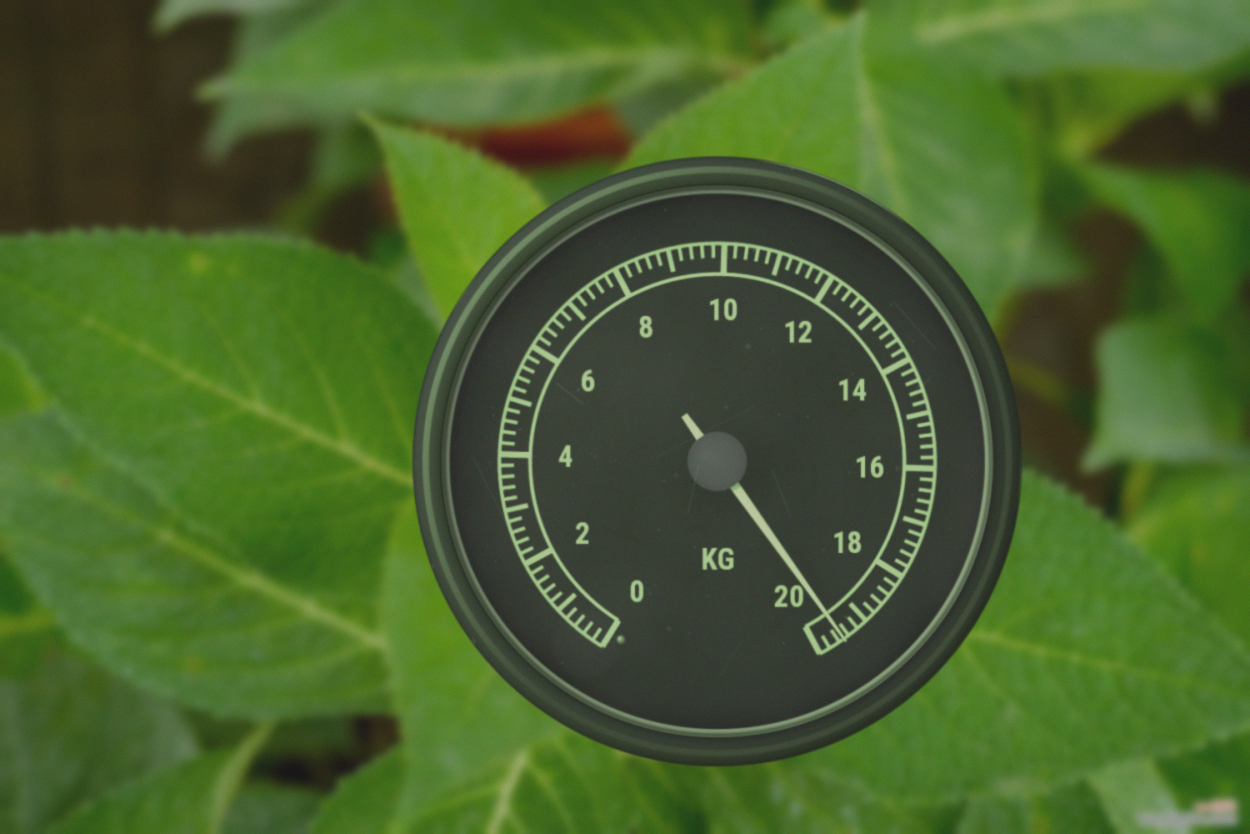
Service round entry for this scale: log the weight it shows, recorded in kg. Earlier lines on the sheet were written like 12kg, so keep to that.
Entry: 19.5kg
